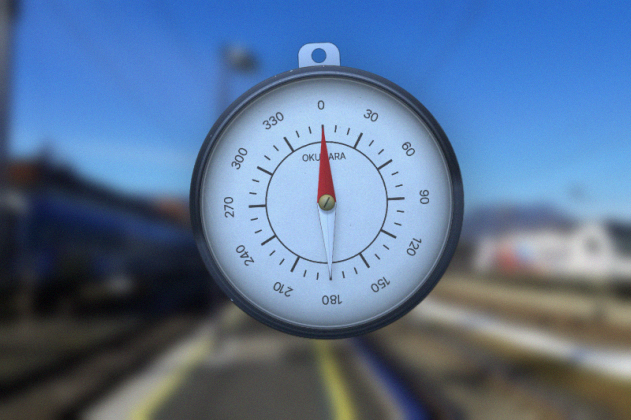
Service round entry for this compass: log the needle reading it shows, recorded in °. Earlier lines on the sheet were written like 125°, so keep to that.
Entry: 0°
